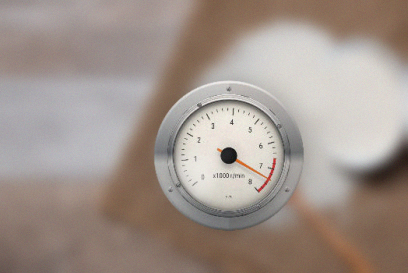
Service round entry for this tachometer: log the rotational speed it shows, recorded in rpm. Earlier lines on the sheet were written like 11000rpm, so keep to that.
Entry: 7400rpm
